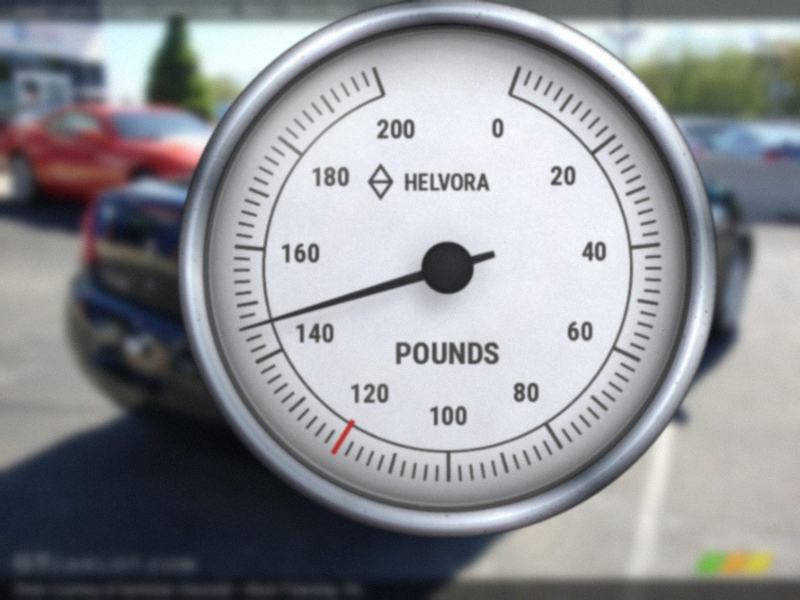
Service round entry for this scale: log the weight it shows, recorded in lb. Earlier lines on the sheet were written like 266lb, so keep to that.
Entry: 146lb
